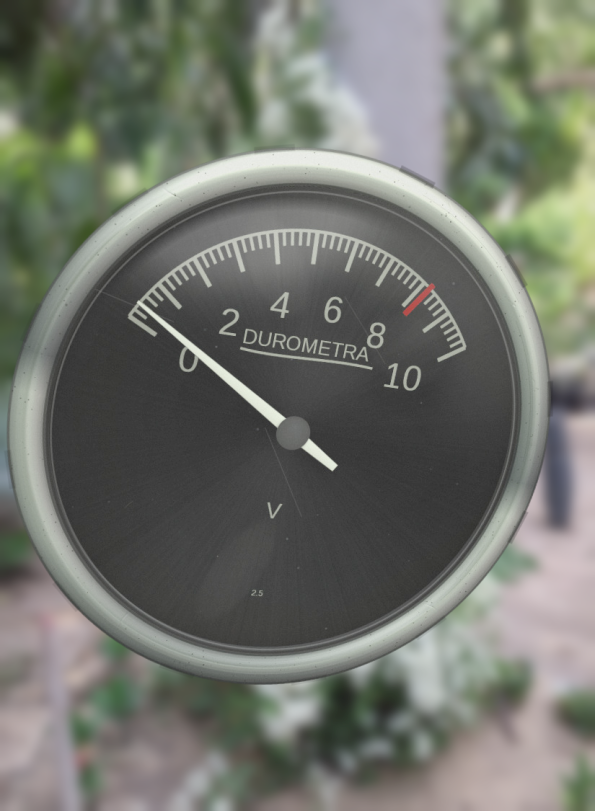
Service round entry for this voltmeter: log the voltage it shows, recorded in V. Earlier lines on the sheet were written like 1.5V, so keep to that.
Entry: 0.4V
